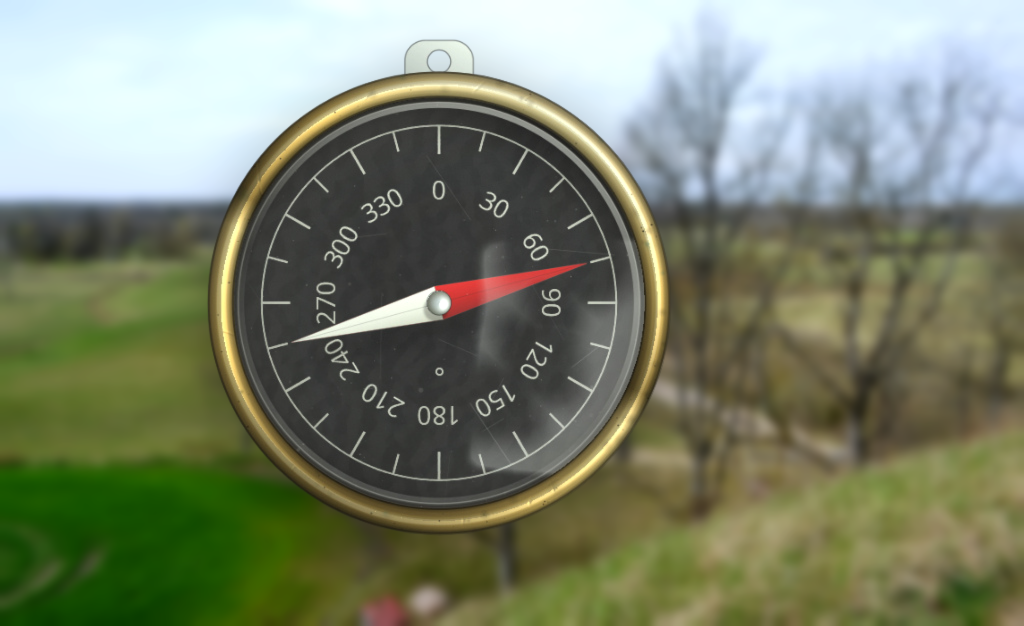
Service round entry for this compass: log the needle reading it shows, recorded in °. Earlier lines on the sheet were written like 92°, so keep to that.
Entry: 75°
